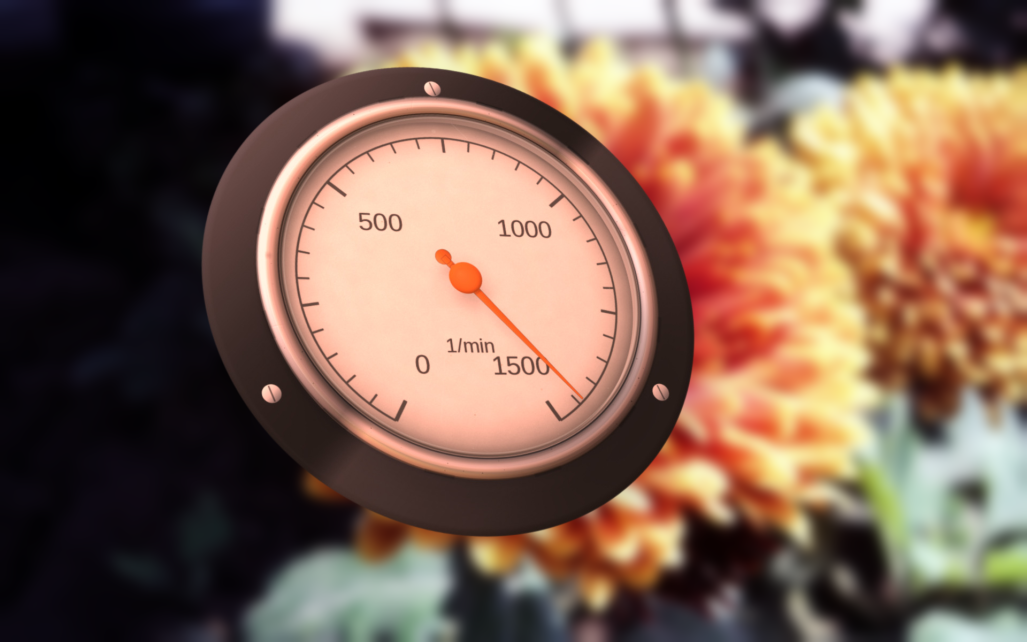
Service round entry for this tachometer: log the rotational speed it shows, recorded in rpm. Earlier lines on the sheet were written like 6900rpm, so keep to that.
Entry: 1450rpm
